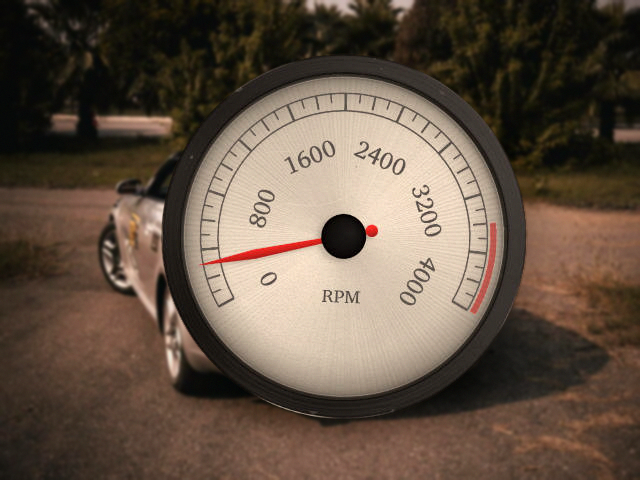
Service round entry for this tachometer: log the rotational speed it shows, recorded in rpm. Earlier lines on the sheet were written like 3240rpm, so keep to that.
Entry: 300rpm
